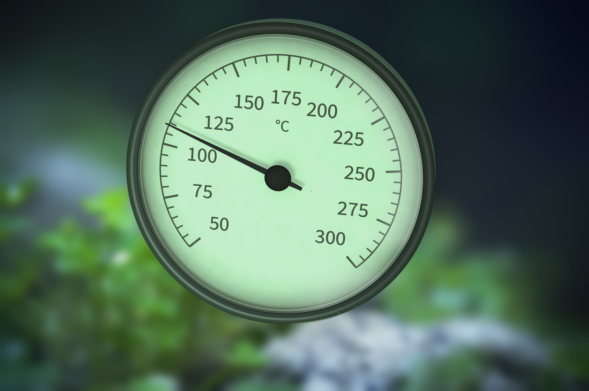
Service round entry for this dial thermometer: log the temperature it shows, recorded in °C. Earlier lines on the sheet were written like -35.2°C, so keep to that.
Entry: 110°C
